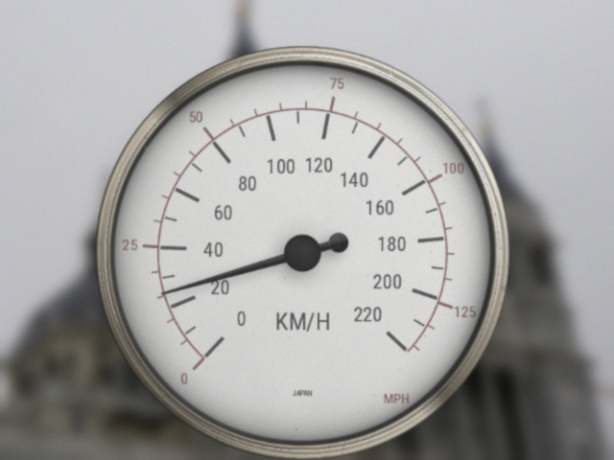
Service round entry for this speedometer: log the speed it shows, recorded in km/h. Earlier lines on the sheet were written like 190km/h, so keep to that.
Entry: 25km/h
